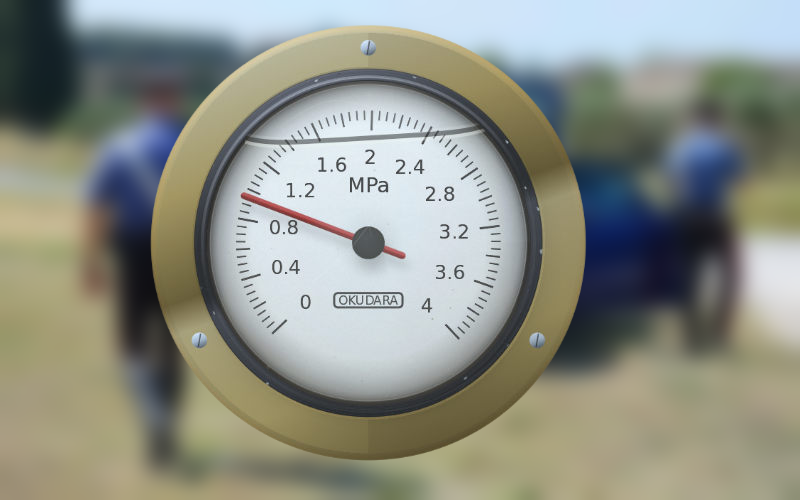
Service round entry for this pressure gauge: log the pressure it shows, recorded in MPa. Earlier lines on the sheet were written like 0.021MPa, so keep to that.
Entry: 0.95MPa
